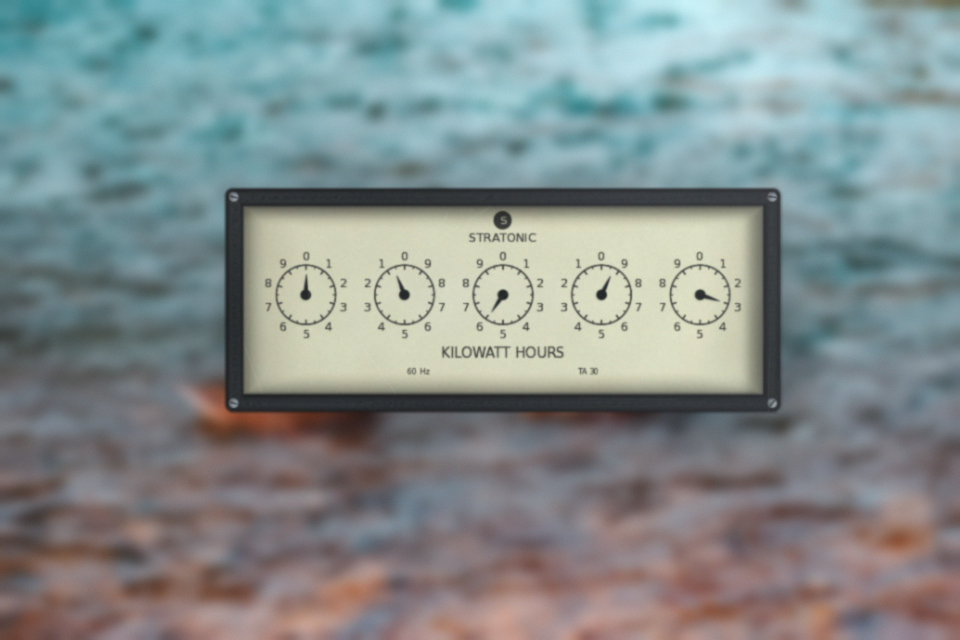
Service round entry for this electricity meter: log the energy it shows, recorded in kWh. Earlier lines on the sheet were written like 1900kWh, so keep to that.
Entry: 593kWh
